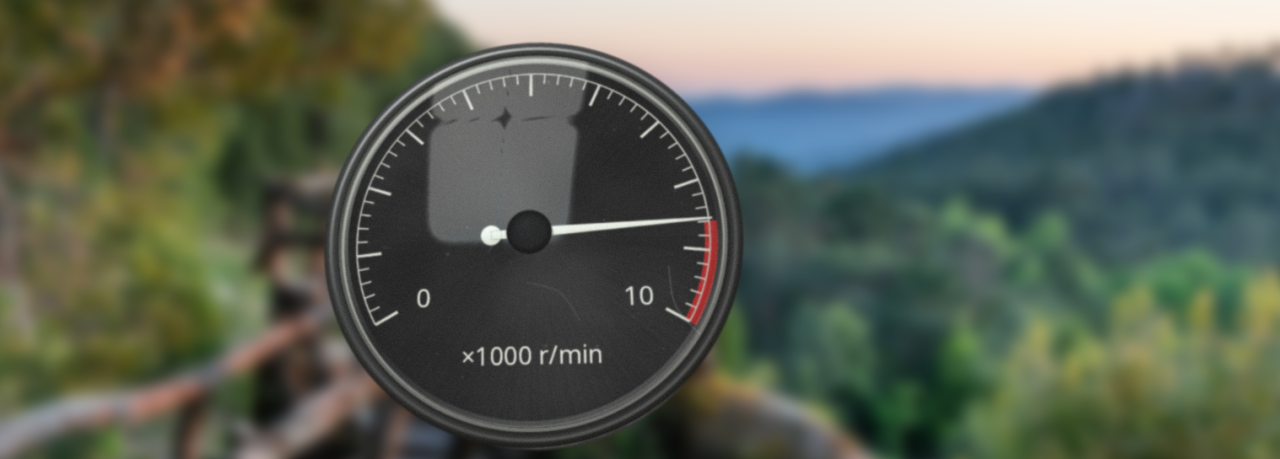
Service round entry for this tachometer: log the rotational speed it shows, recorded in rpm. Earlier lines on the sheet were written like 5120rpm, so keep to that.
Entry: 8600rpm
